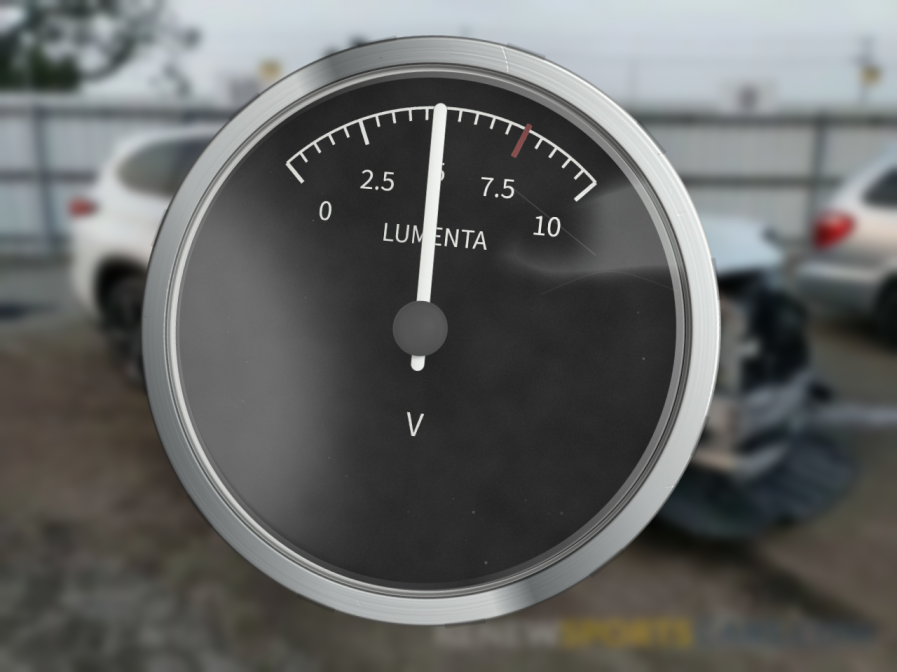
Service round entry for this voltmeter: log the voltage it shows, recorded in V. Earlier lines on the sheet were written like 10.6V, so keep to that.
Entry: 5V
